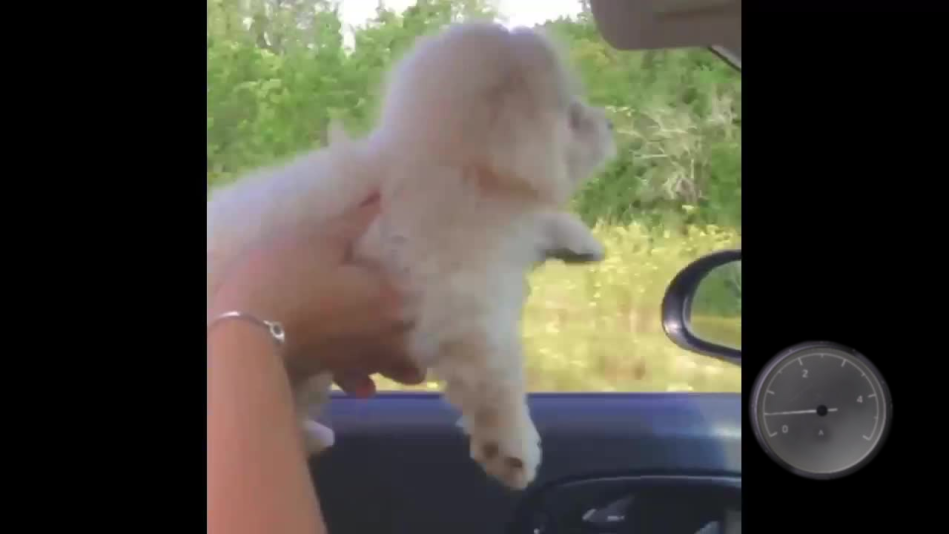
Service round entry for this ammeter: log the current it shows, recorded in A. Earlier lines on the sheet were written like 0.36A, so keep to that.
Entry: 0.5A
